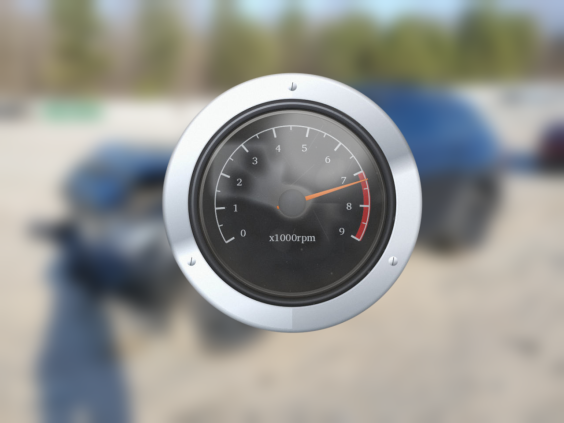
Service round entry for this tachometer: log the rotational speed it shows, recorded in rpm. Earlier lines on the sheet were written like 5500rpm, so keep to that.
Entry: 7250rpm
